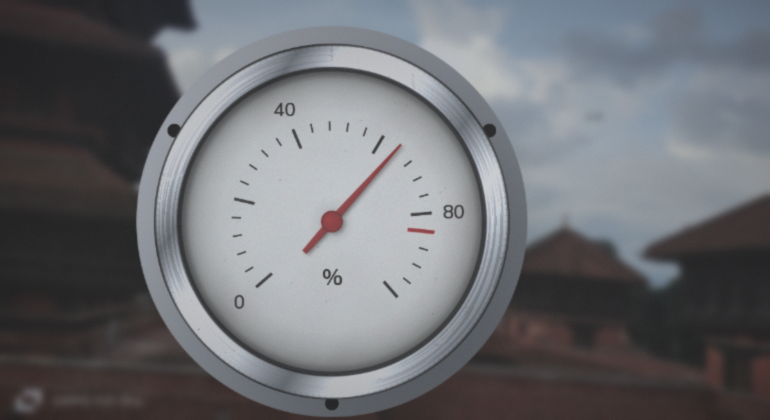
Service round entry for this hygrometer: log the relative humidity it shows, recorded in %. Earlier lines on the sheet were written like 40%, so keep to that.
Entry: 64%
